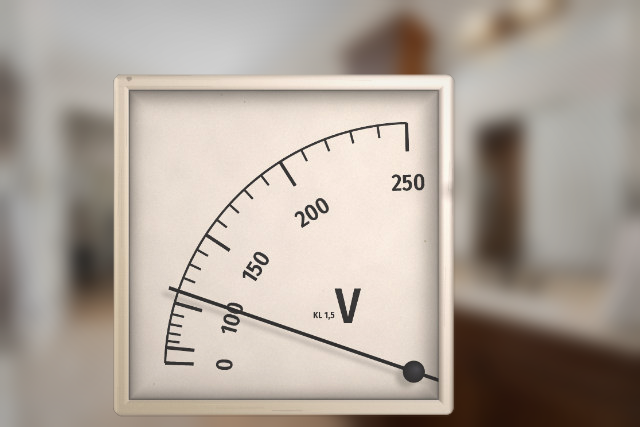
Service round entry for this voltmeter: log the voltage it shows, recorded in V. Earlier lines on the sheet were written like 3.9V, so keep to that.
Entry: 110V
